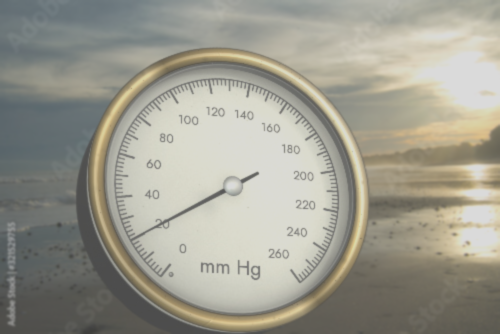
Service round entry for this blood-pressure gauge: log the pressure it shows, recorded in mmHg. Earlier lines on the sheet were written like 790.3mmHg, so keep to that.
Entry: 20mmHg
